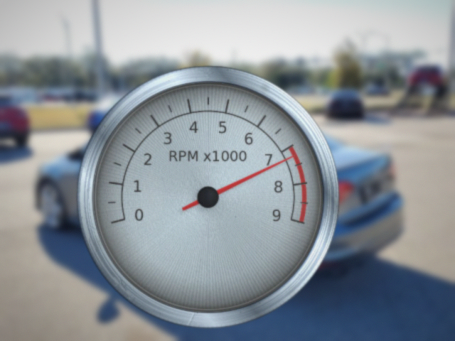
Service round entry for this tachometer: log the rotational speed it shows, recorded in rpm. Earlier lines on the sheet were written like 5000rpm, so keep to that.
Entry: 7250rpm
